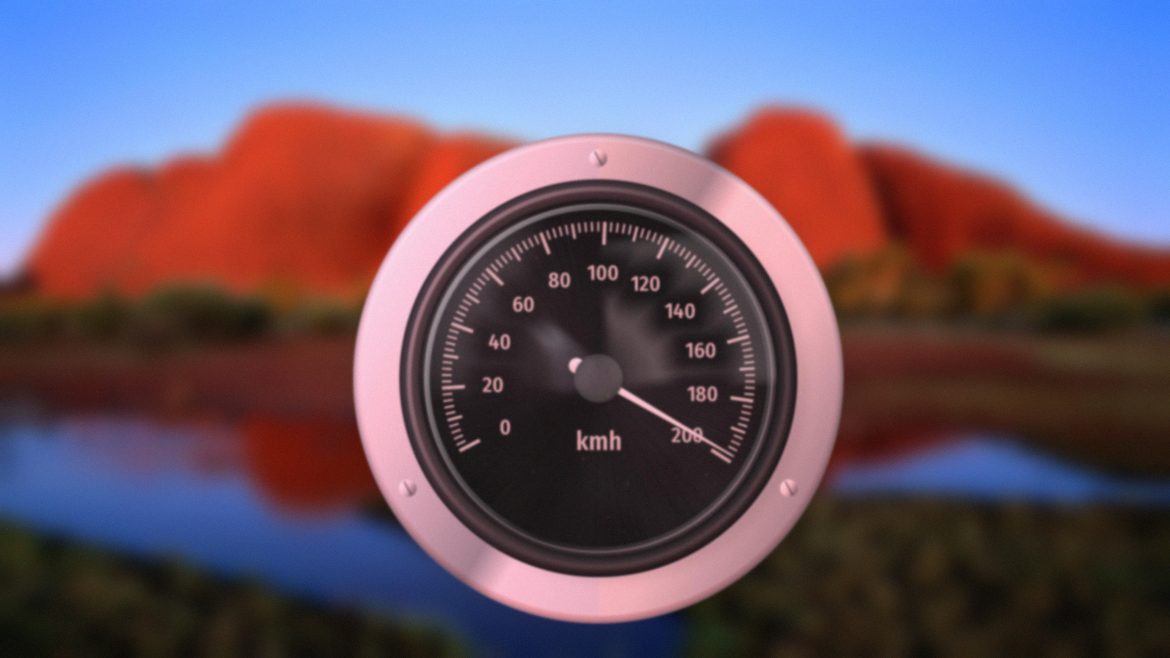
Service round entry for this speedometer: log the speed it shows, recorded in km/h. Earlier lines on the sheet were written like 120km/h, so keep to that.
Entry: 198km/h
